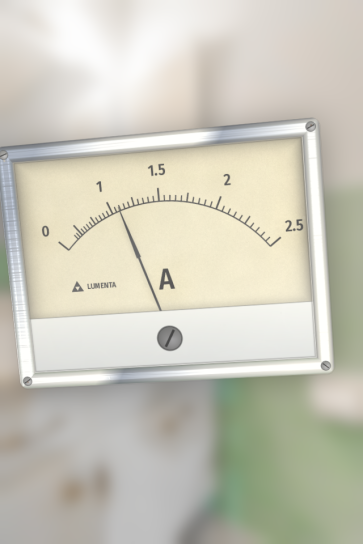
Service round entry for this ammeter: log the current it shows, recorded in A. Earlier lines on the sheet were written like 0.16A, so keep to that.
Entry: 1.1A
